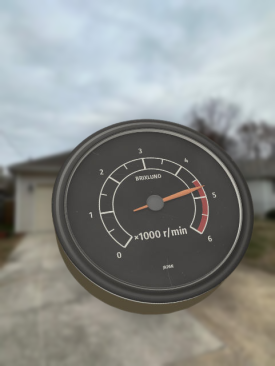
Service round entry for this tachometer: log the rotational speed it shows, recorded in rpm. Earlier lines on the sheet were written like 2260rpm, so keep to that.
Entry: 4750rpm
